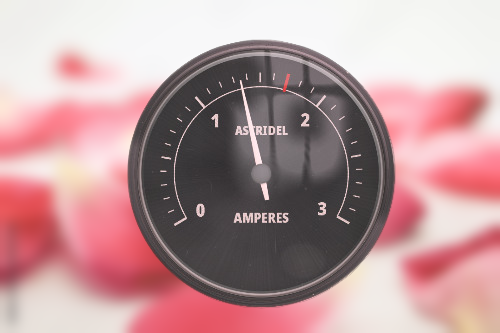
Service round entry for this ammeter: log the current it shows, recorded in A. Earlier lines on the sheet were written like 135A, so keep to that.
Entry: 1.35A
